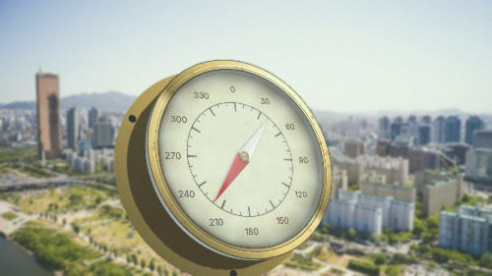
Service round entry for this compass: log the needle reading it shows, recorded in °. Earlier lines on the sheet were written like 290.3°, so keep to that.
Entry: 220°
